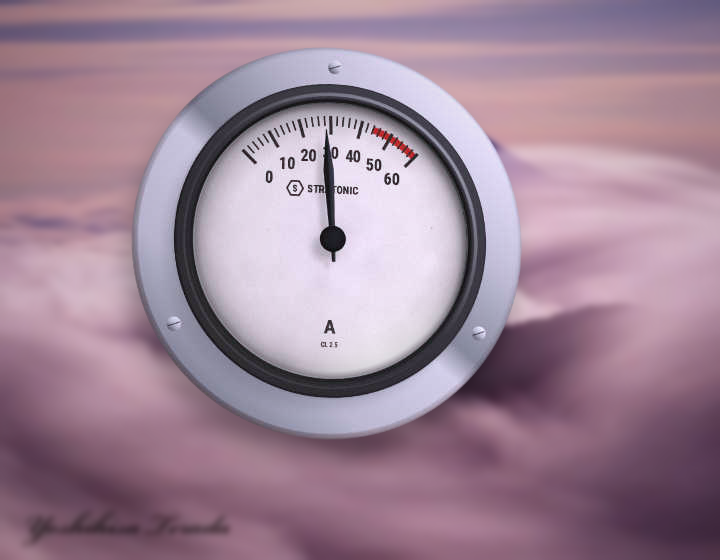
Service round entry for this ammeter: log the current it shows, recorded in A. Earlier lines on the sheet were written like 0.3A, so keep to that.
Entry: 28A
